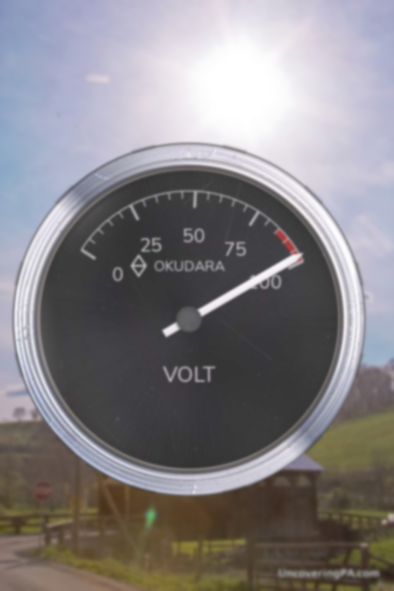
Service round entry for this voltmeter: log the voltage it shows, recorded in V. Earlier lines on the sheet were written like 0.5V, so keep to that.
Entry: 97.5V
